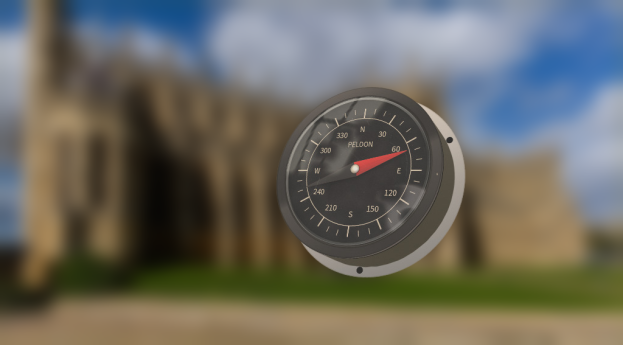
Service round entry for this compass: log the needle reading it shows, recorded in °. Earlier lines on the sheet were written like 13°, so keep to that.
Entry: 70°
